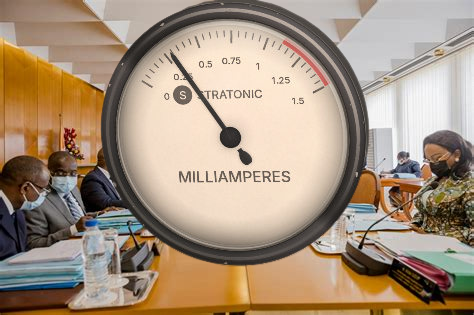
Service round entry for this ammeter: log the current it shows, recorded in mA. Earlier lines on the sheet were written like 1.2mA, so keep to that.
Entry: 0.3mA
